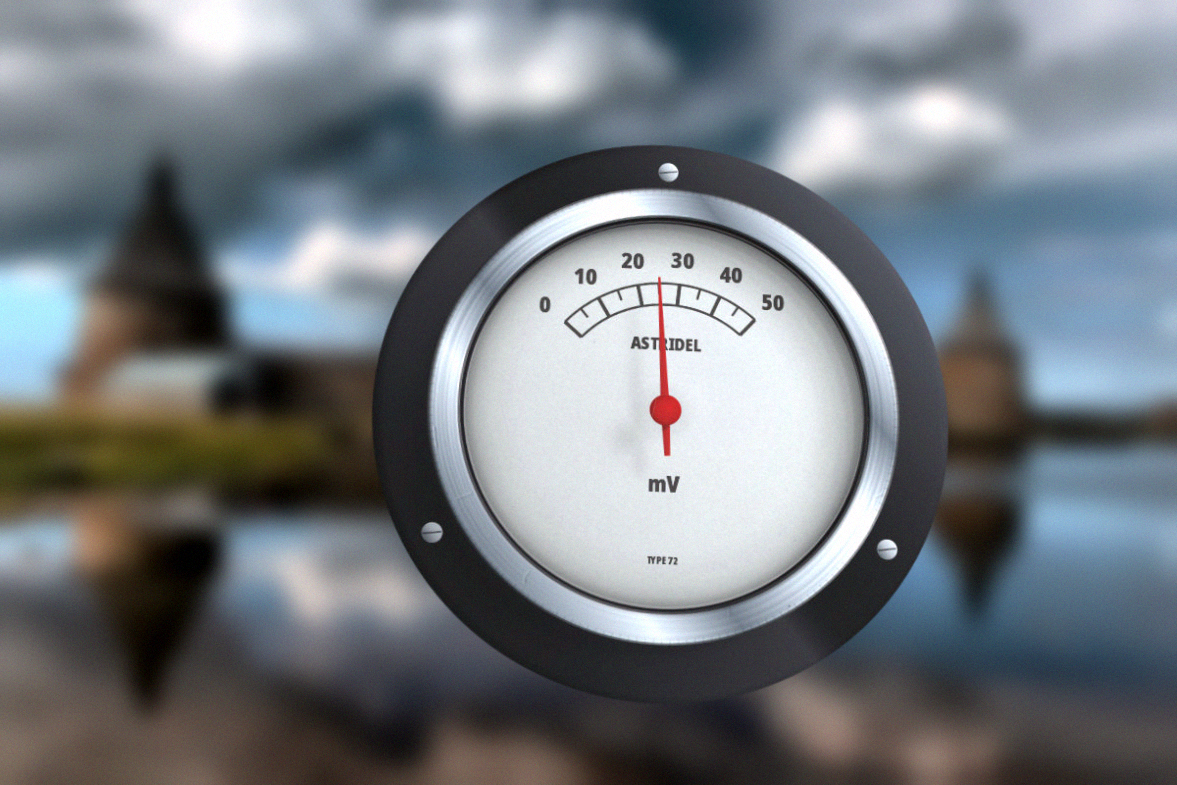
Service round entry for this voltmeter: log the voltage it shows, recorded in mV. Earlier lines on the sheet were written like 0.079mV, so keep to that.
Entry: 25mV
